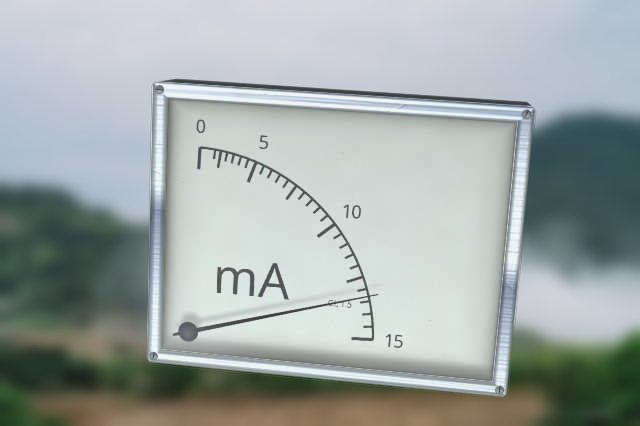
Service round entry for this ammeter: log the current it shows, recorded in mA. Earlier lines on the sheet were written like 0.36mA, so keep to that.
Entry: 13.25mA
